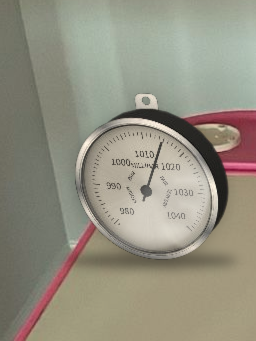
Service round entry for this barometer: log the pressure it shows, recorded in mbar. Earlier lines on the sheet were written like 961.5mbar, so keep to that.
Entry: 1015mbar
